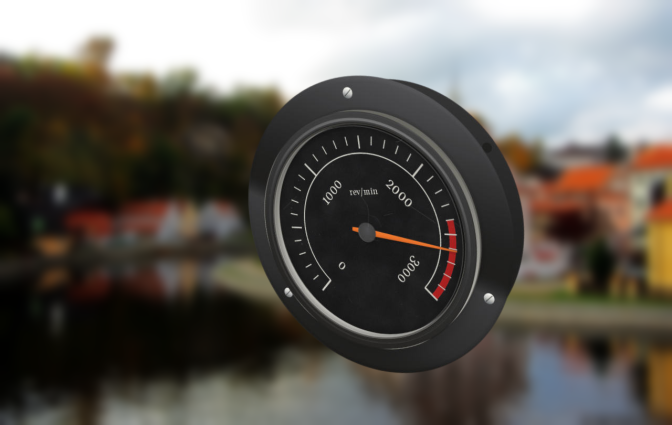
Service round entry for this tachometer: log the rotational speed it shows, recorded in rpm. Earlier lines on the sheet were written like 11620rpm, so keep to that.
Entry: 2600rpm
